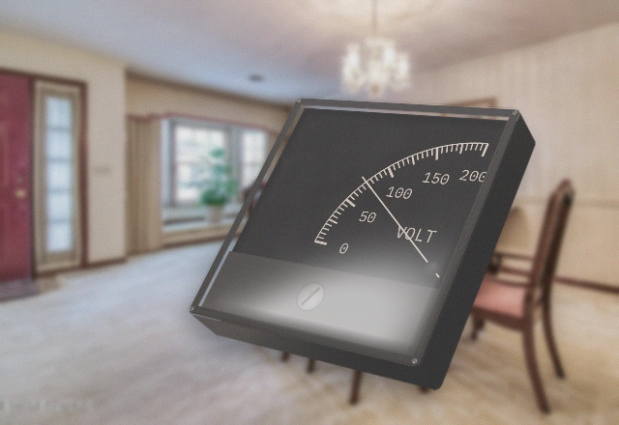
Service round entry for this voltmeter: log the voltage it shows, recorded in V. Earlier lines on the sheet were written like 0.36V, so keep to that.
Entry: 75V
